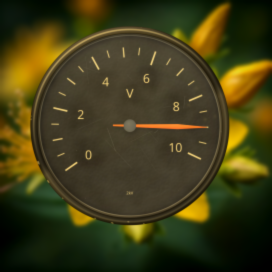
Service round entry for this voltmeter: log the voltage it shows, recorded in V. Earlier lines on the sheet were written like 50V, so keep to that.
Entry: 9V
